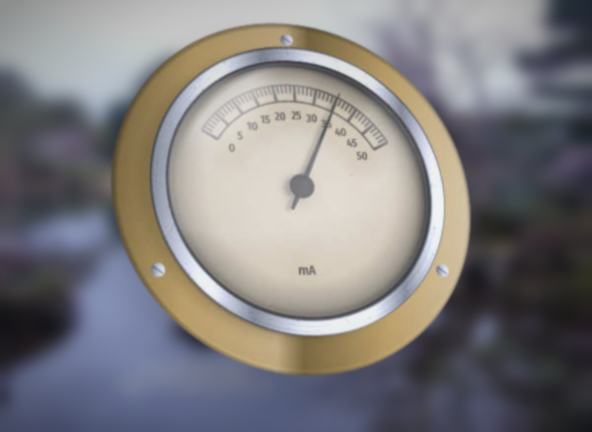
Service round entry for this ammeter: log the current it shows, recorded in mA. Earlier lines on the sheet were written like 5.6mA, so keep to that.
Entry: 35mA
